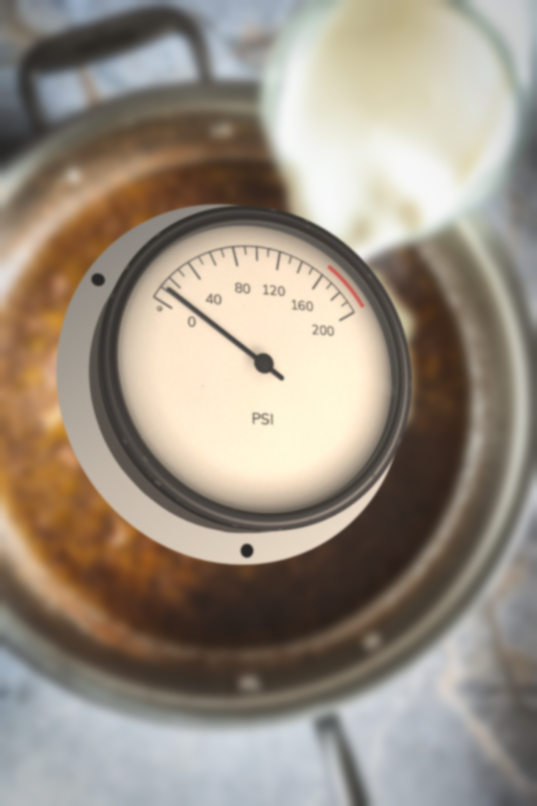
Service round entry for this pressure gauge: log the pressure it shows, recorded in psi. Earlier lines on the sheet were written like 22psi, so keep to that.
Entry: 10psi
